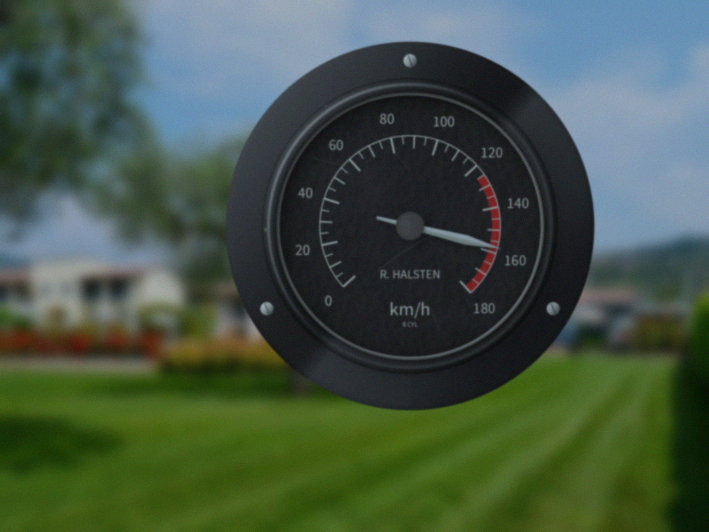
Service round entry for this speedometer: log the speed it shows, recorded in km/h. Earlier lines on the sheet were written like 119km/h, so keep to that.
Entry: 157.5km/h
